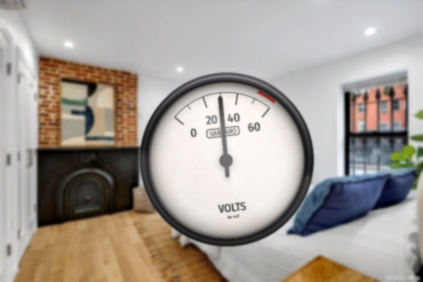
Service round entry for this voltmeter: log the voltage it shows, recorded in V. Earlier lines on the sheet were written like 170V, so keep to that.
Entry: 30V
